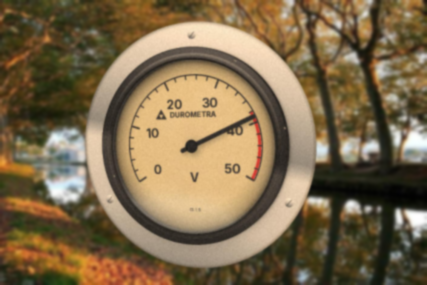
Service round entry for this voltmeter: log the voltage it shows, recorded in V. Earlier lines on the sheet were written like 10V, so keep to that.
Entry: 39V
